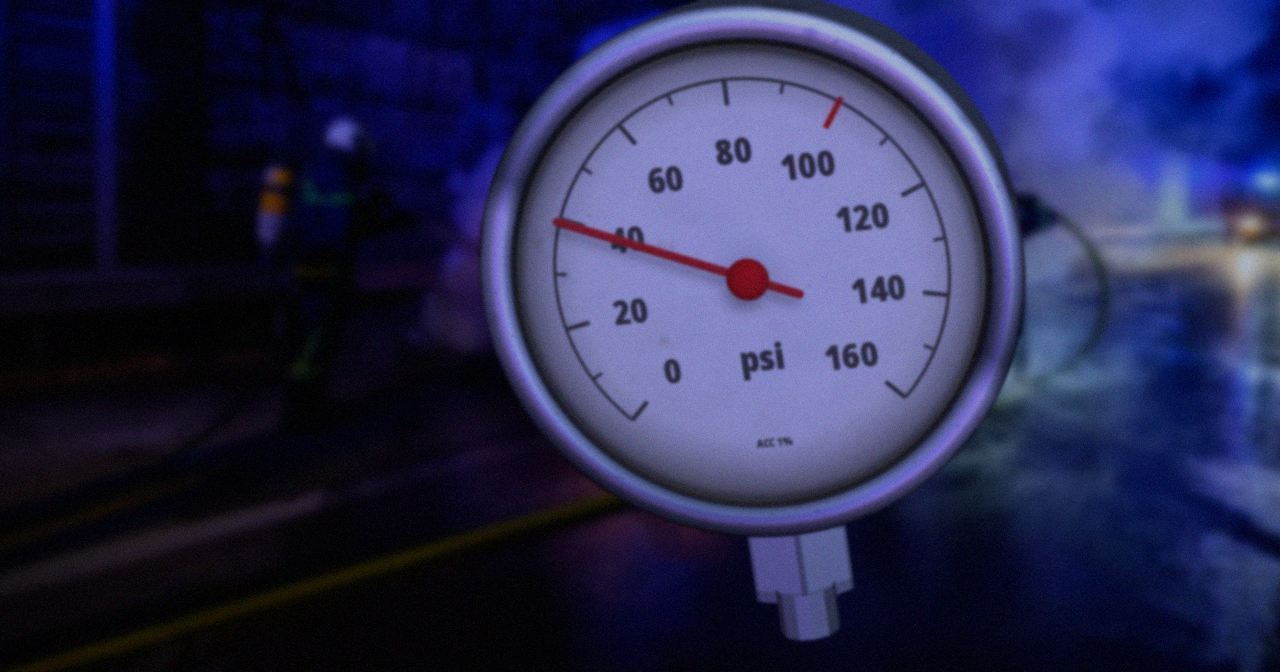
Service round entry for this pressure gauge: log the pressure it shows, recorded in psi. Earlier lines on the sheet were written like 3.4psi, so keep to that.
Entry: 40psi
